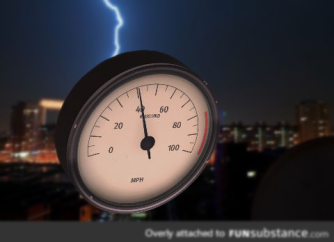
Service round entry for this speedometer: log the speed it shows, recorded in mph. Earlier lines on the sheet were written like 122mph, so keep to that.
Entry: 40mph
